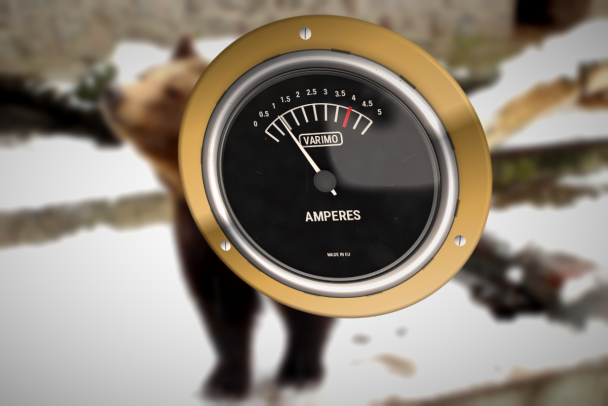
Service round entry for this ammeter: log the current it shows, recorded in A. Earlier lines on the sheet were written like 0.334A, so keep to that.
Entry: 1A
